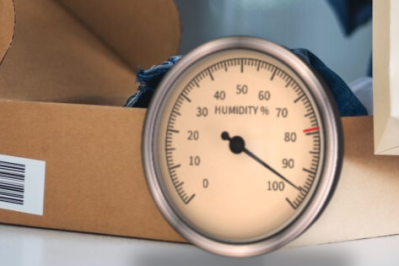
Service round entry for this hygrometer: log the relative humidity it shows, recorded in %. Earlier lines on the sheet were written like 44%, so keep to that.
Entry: 95%
